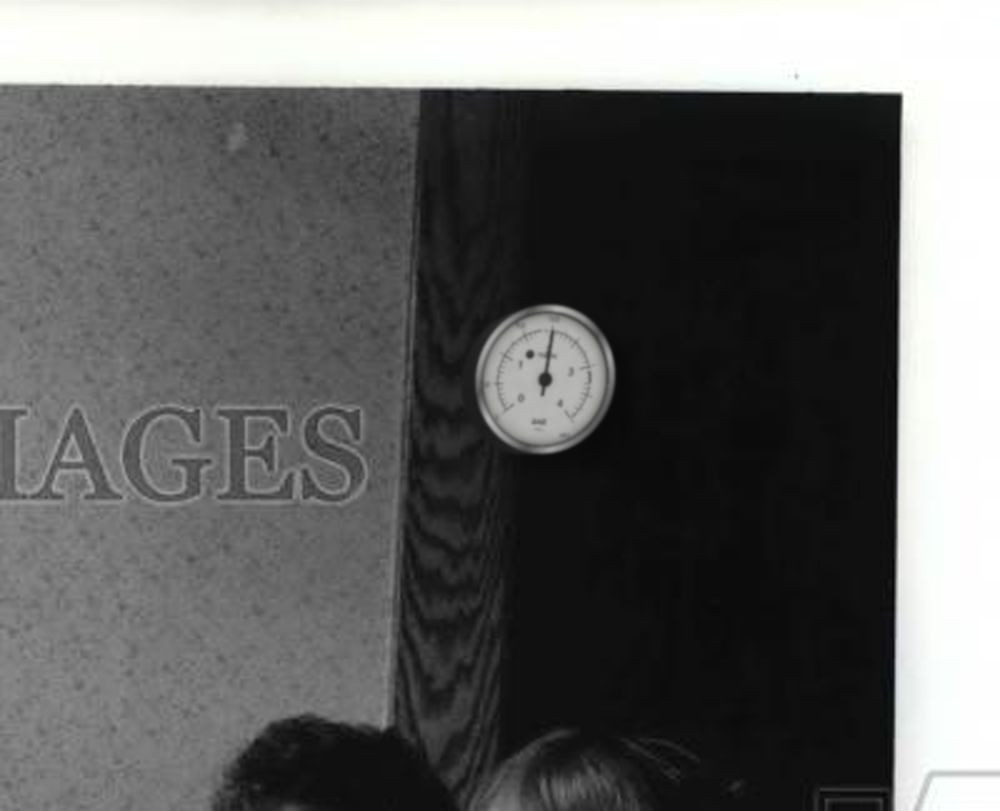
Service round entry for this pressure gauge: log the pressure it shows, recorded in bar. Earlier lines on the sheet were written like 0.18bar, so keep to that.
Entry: 2bar
